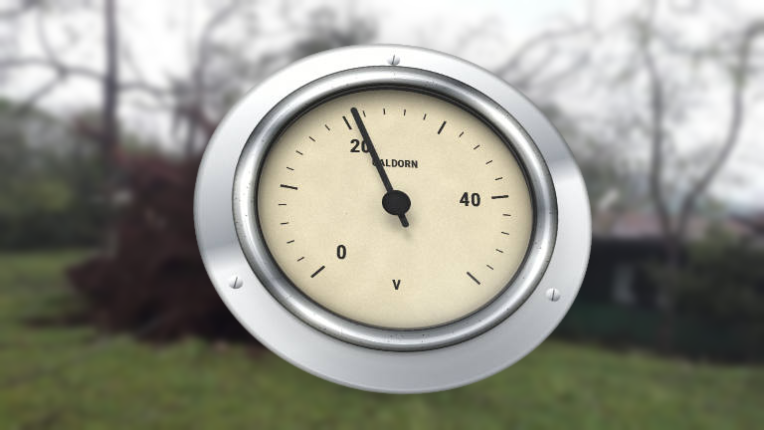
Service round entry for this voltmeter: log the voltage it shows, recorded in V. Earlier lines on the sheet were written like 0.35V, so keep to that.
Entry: 21V
